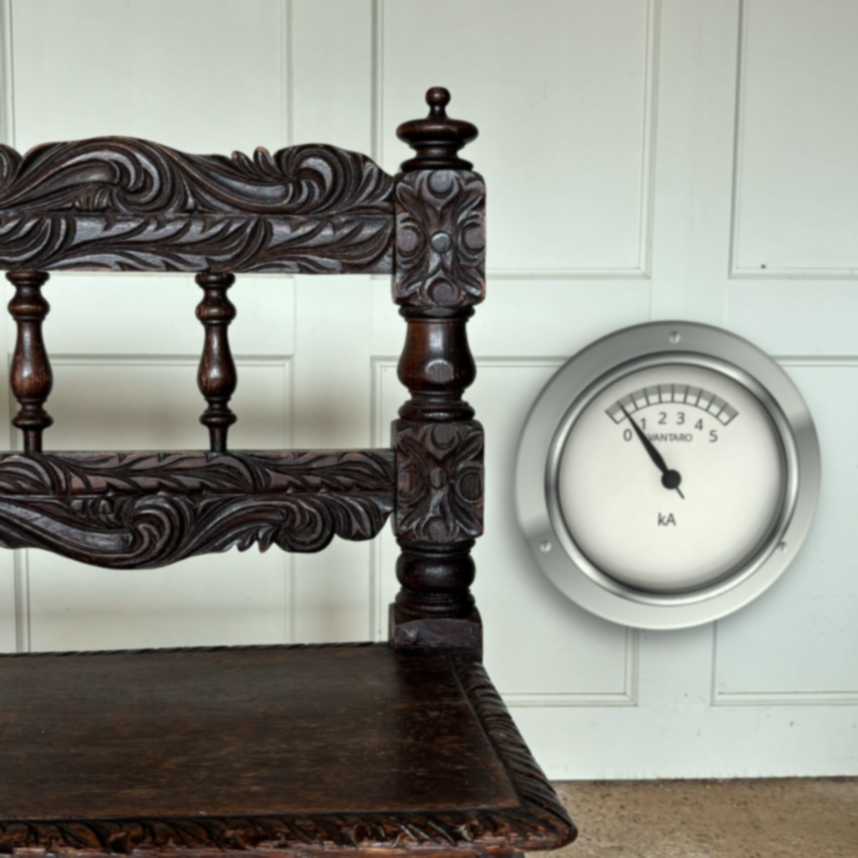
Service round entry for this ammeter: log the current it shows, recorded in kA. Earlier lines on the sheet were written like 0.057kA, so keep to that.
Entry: 0.5kA
